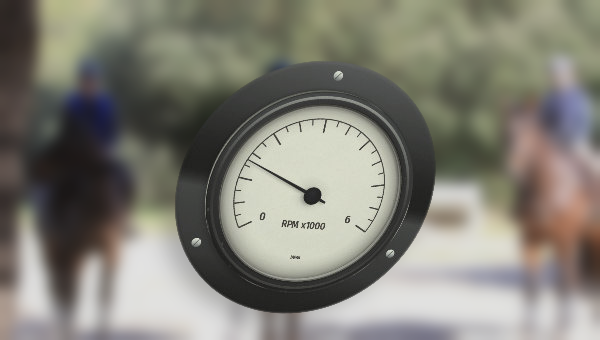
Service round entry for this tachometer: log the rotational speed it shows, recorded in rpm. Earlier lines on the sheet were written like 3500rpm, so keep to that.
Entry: 1375rpm
